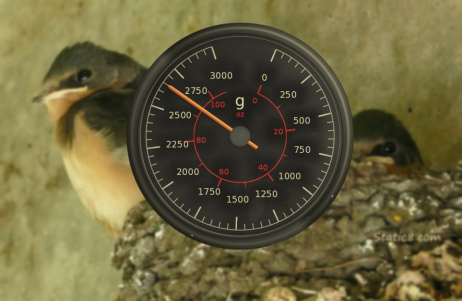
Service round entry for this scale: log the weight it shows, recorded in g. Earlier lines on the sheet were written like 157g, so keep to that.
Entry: 2650g
